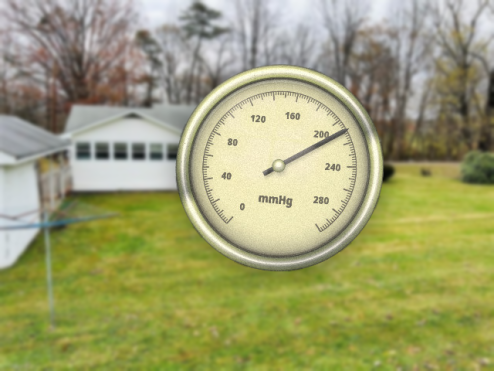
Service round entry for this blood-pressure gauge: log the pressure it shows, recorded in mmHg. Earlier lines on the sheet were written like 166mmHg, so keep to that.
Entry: 210mmHg
